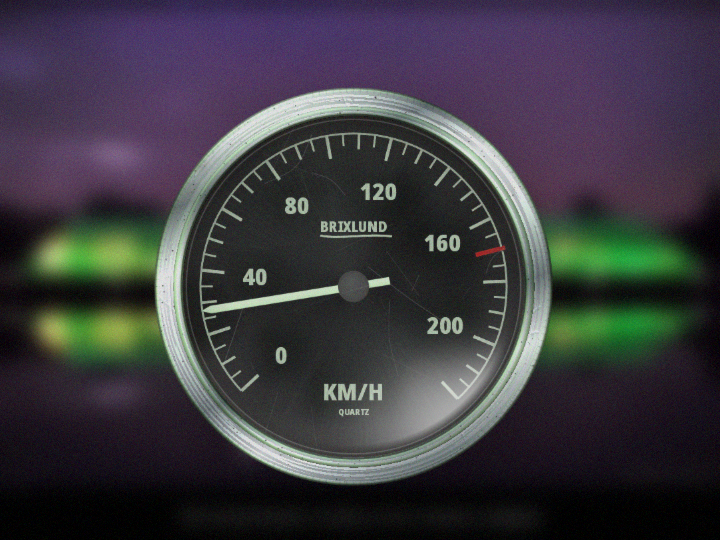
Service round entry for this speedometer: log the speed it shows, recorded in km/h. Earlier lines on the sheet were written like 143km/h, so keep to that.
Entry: 27.5km/h
